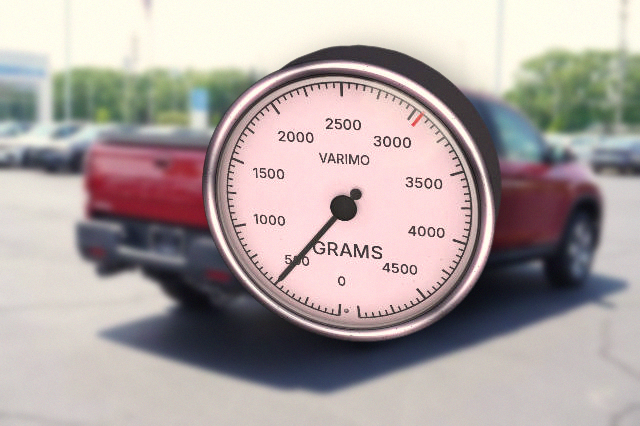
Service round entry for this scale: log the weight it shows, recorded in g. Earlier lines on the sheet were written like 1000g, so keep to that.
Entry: 500g
